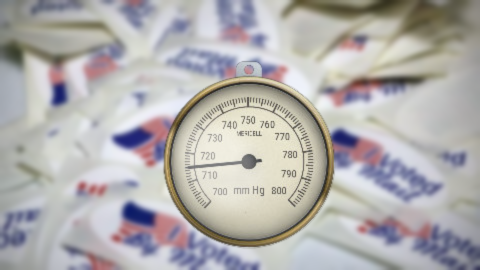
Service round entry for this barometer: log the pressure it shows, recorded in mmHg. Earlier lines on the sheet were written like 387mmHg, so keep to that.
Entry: 715mmHg
